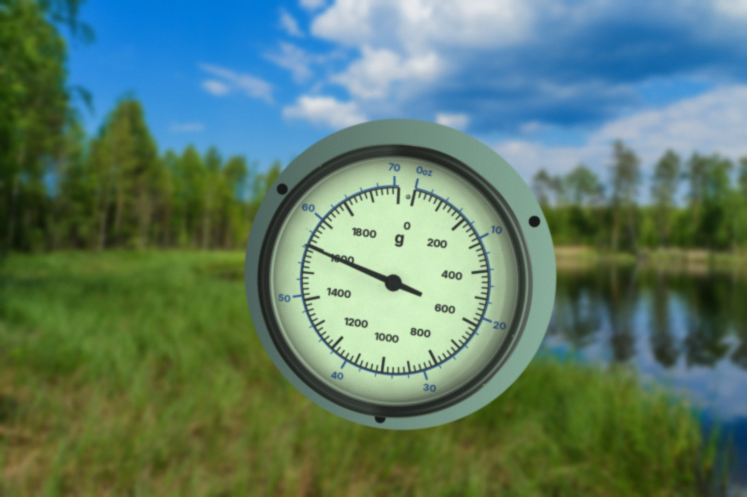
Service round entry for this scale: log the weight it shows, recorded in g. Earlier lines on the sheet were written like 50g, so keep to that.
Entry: 1600g
